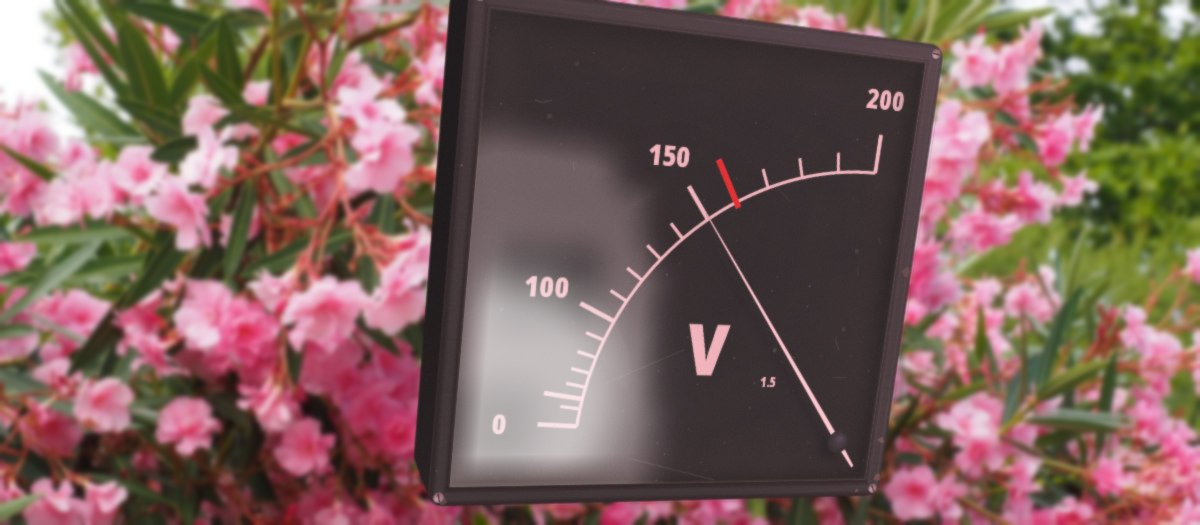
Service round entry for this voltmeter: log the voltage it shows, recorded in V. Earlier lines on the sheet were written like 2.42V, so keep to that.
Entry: 150V
